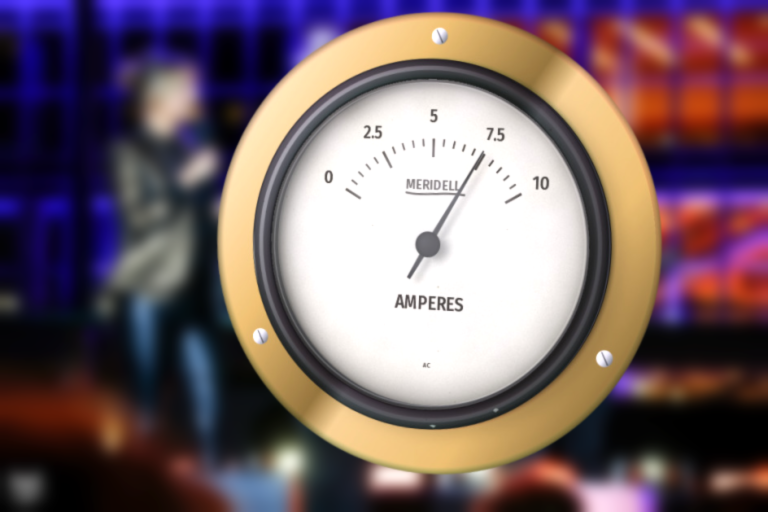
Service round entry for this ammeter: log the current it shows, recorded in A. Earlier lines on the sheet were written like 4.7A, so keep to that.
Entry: 7.5A
